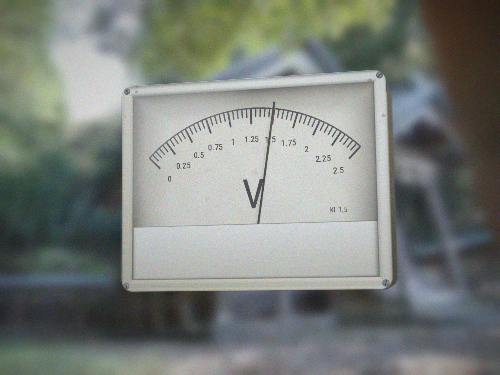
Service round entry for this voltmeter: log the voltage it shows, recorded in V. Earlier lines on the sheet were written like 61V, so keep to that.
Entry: 1.5V
